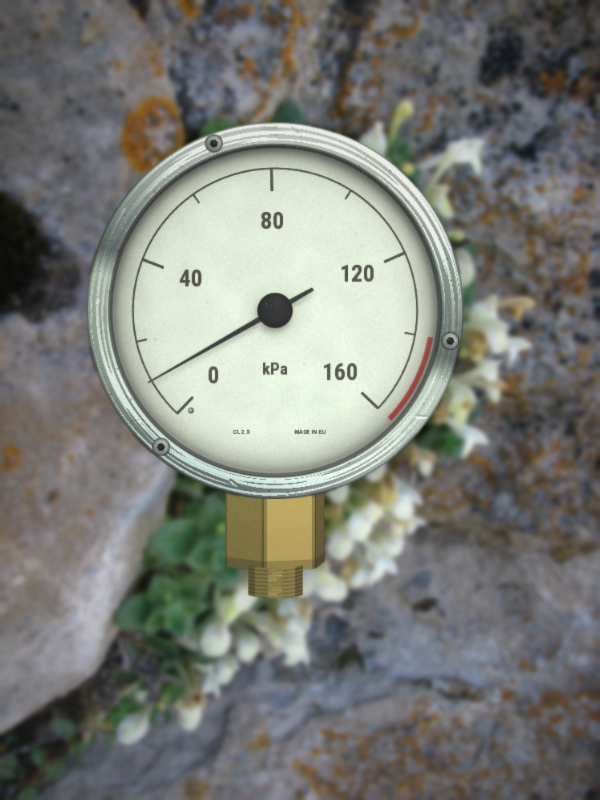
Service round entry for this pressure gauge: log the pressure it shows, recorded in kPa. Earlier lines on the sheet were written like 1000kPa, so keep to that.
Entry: 10kPa
